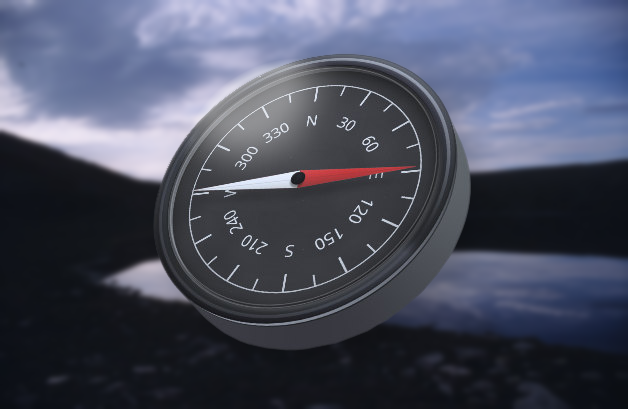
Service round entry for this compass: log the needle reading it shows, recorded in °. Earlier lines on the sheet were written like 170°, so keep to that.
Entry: 90°
